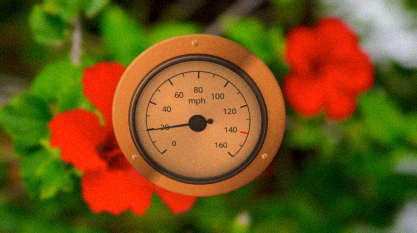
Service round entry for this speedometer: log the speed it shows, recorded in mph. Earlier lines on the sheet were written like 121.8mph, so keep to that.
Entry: 20mph
